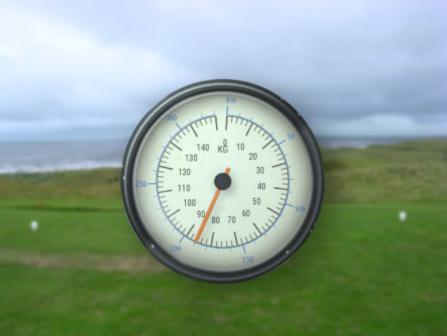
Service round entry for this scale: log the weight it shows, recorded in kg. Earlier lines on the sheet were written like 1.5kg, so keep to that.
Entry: 86kg
